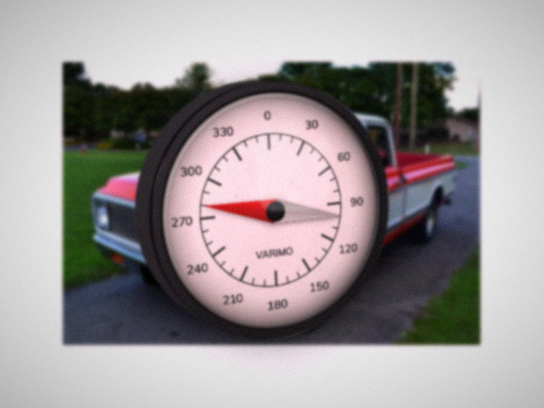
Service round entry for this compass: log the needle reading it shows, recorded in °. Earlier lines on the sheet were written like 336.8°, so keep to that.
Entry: 280°
